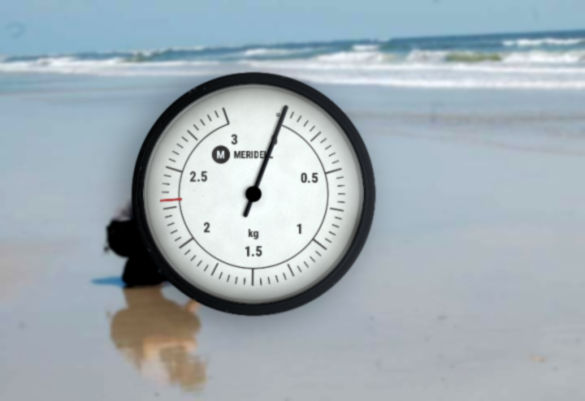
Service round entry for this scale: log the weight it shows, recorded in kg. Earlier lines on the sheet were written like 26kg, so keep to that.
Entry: 0kg
